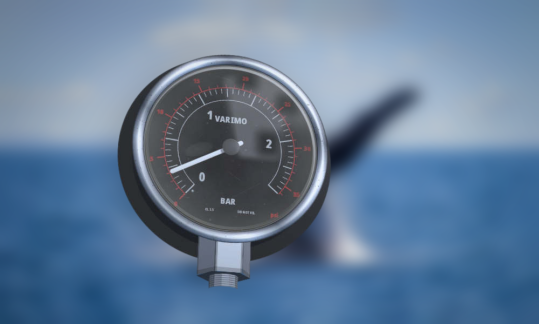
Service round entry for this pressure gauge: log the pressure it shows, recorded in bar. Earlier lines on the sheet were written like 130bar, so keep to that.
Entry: 0.2bar
